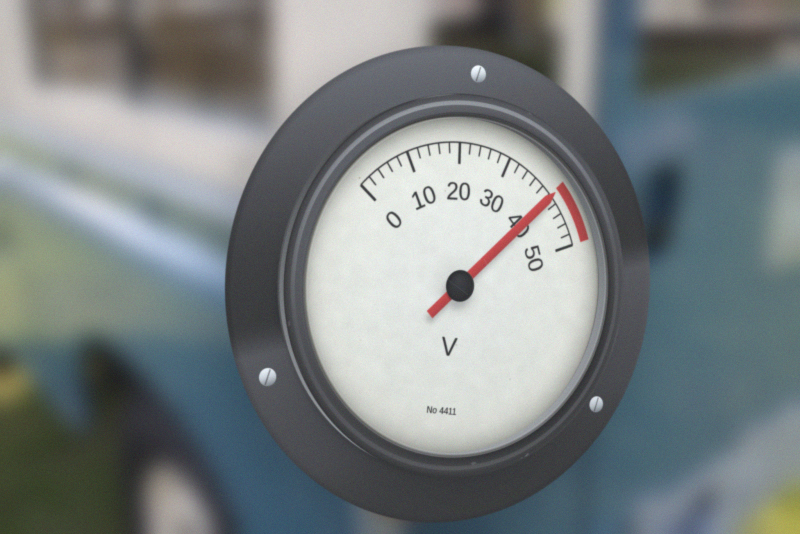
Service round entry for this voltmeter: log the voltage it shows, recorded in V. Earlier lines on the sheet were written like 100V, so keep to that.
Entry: 40V
